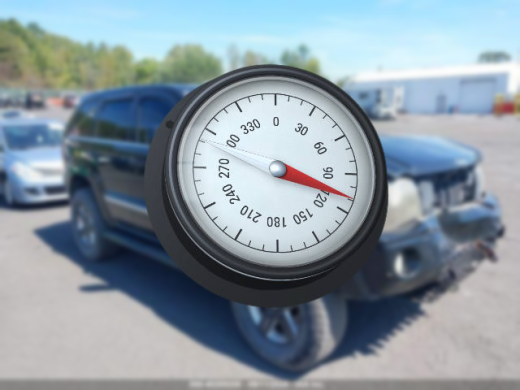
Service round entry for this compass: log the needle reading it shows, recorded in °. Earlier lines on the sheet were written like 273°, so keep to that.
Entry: 110°
